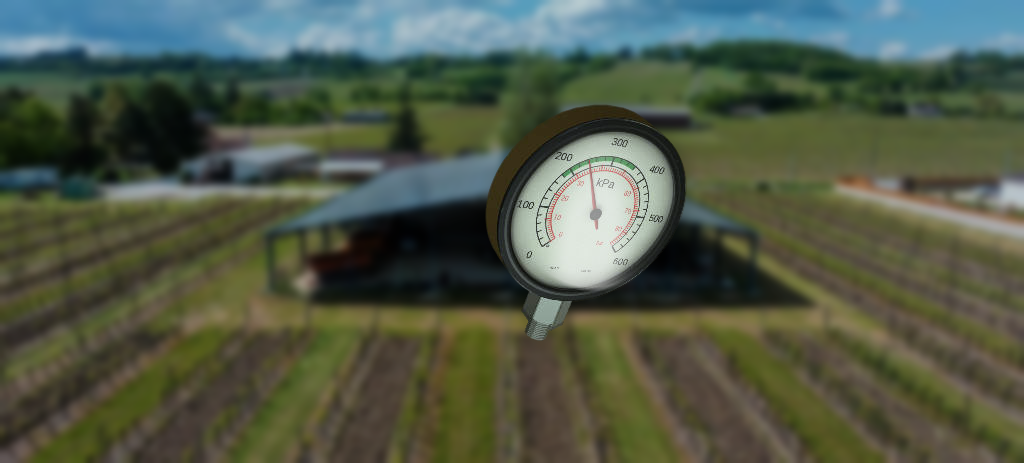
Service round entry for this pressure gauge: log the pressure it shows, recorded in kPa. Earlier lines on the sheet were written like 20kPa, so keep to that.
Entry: 240kPa
